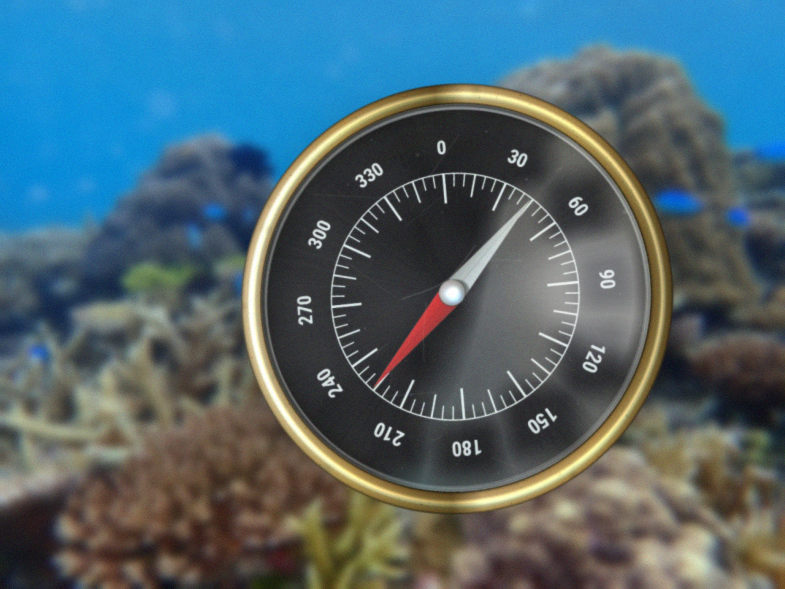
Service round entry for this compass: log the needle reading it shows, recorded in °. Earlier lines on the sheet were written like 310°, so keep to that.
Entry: 225°
